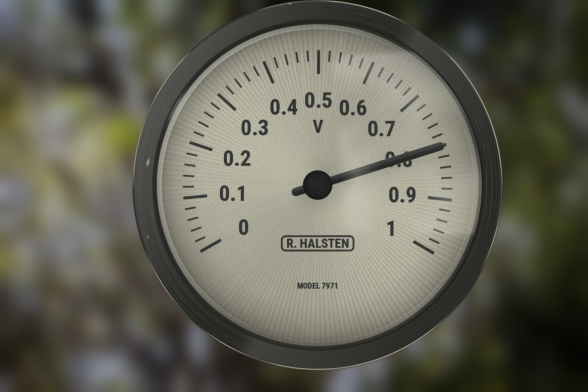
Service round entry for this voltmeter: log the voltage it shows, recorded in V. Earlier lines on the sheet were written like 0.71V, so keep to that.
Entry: 0.8V
